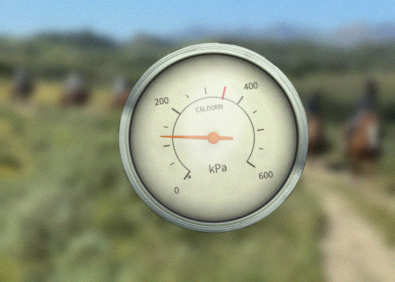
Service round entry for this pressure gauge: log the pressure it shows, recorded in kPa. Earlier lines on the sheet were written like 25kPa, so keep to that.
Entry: 125kPa
